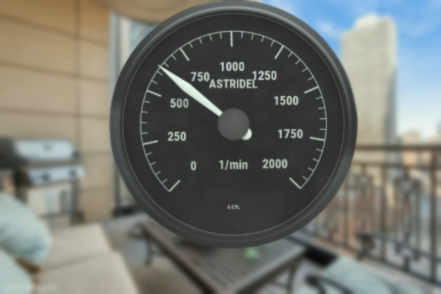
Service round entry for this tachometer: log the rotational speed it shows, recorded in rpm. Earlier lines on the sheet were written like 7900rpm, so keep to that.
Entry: 625rpm
